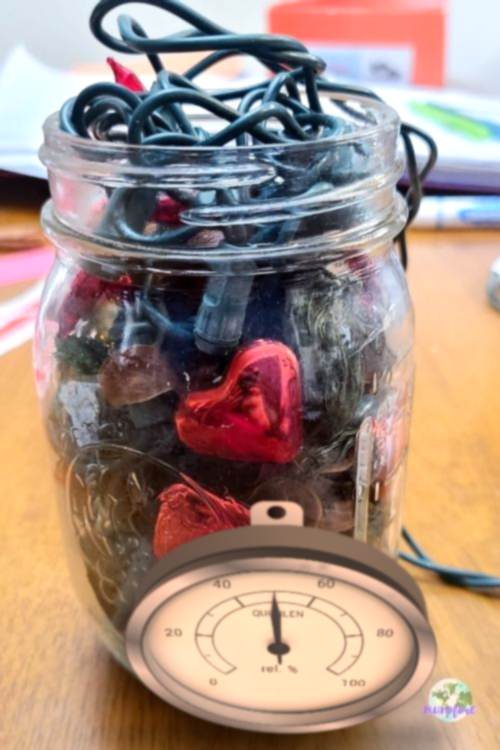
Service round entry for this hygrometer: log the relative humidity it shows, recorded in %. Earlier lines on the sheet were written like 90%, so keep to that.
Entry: 50%
